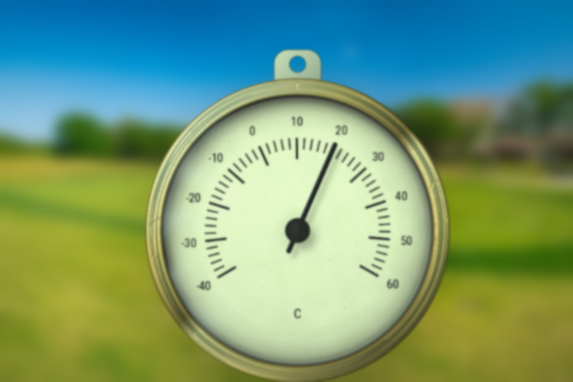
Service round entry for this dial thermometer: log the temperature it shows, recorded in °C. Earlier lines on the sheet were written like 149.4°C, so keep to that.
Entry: 20°C
